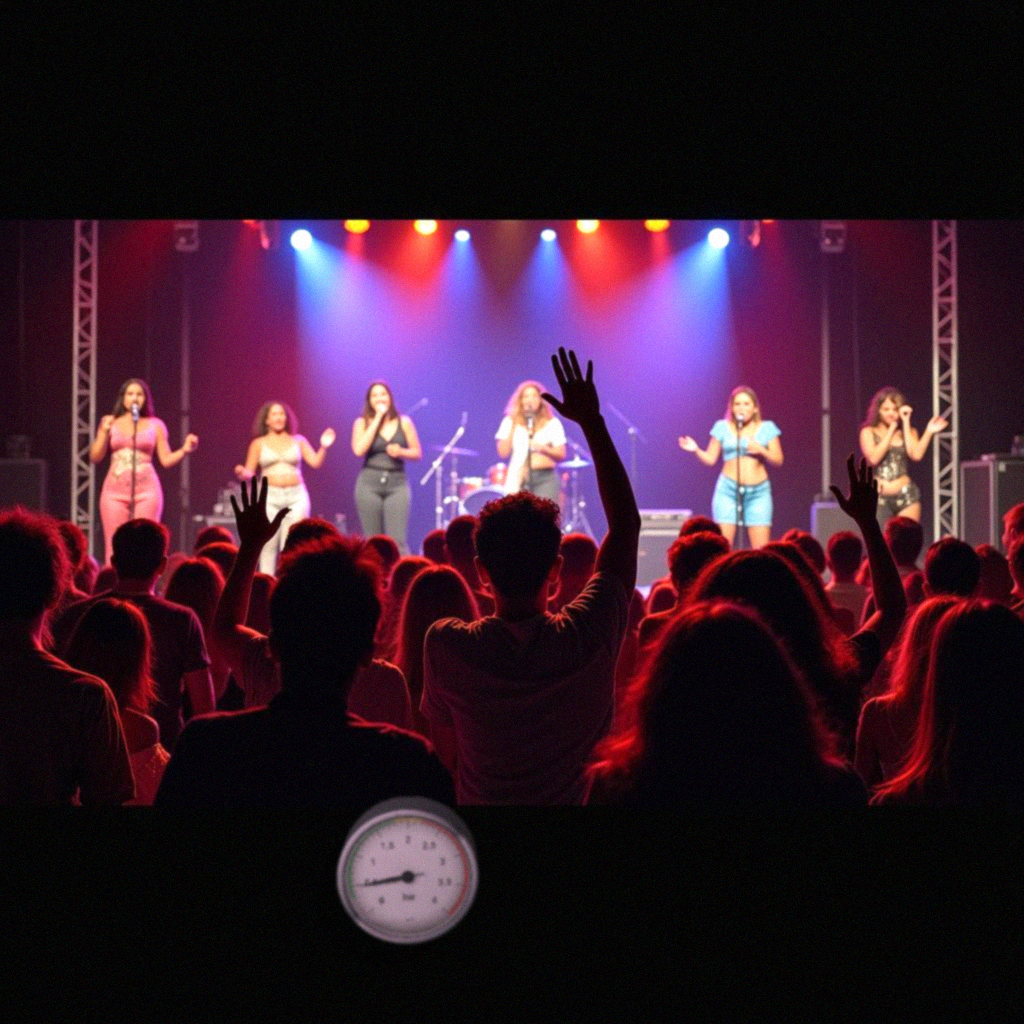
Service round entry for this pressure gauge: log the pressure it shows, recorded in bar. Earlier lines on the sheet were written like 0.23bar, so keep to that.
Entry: 0.5bar
